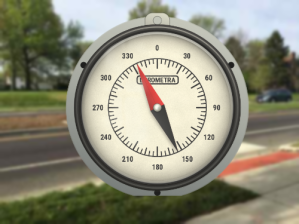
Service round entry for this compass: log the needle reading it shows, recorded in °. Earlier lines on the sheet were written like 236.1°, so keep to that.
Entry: 335°
